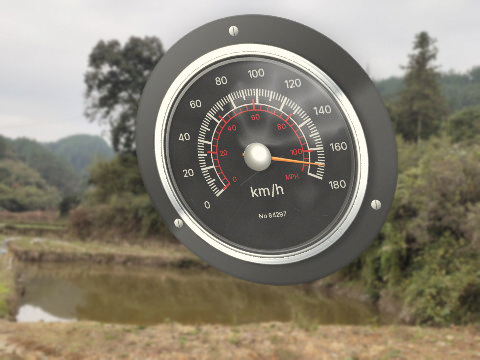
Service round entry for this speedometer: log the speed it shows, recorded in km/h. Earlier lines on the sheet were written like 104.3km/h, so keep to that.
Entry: 170km/h
